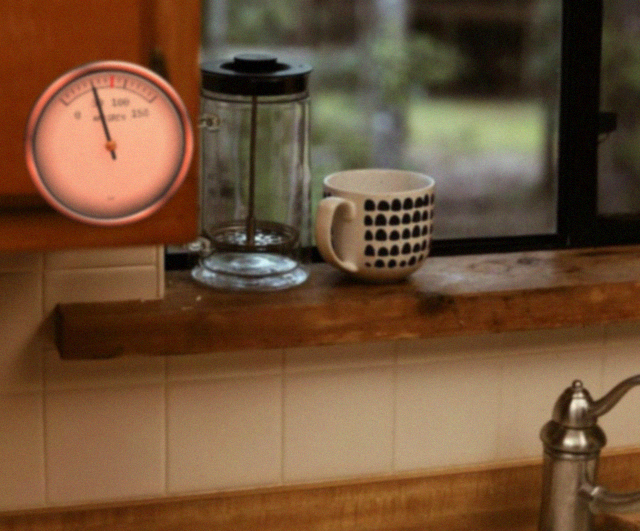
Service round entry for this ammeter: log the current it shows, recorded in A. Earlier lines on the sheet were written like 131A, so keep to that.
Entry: 50A
